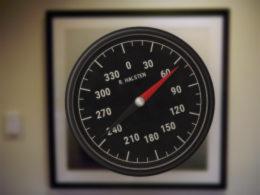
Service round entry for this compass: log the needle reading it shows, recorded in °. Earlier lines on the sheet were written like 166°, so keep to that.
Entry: 65°
